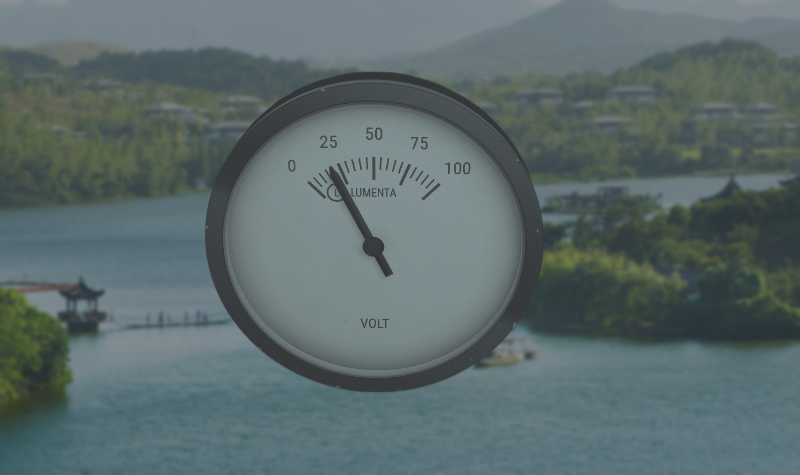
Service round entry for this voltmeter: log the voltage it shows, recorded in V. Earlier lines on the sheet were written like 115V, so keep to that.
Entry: 20V
